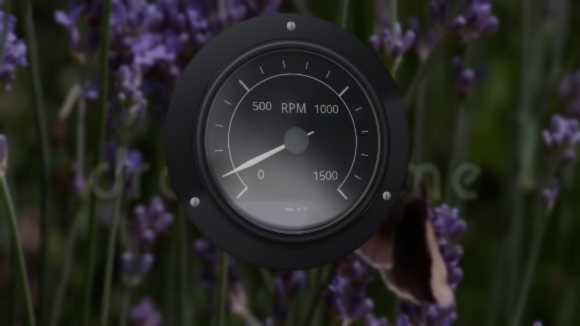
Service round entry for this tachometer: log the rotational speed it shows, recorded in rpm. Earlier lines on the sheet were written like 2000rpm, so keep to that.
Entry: 100rpm
